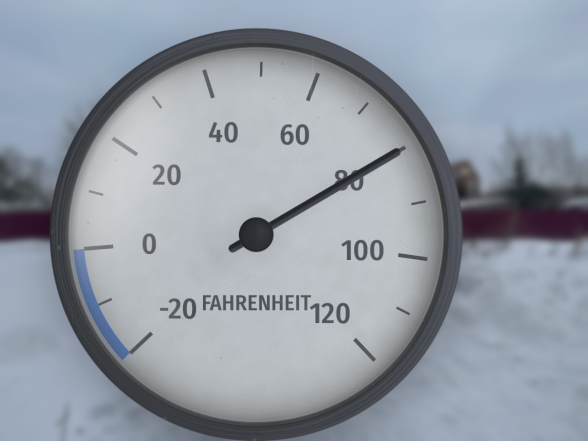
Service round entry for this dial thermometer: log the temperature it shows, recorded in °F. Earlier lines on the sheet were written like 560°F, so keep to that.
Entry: 80°F
